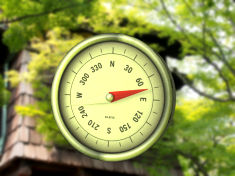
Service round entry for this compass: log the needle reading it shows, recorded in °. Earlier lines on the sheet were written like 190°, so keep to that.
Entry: 75°
